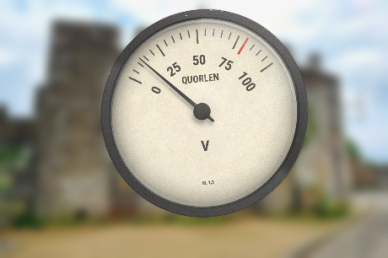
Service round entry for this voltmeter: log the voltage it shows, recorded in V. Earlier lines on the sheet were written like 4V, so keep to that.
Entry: 12.5V
